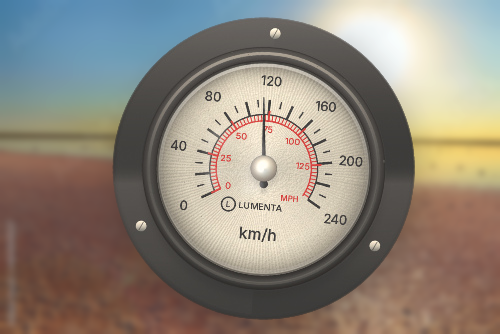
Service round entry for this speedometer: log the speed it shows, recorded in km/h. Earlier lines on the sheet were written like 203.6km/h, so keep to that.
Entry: 115km/h
